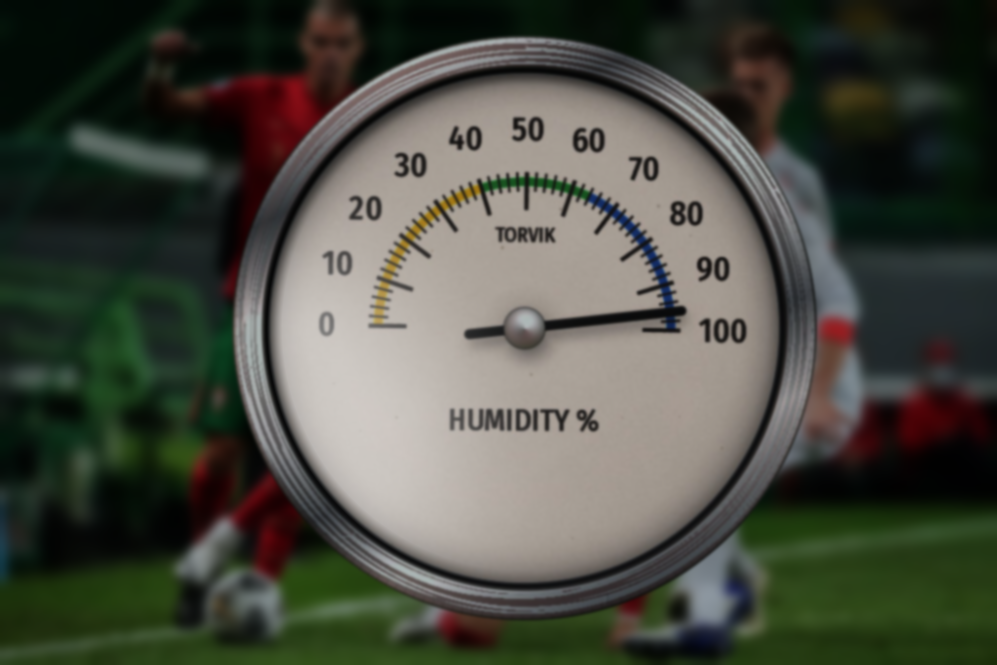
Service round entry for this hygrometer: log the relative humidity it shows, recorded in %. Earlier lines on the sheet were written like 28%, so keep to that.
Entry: 96%
